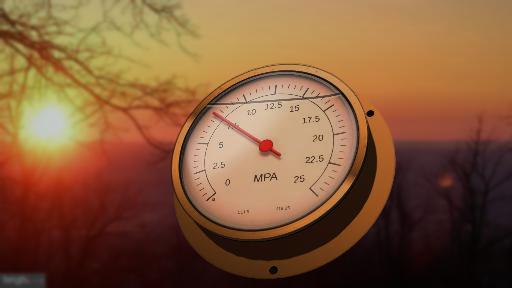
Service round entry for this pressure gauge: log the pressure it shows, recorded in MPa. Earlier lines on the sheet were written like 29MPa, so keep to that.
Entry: 7.5MPa
